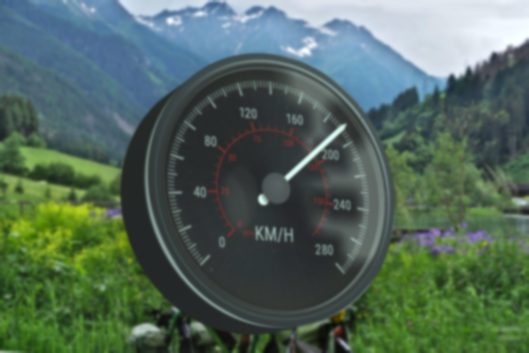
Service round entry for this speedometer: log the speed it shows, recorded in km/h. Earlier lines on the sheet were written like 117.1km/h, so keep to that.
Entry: 190km/h
